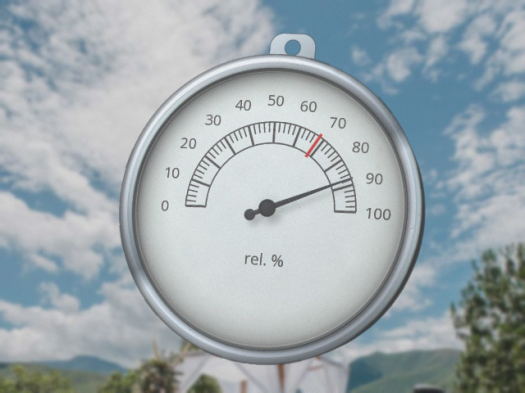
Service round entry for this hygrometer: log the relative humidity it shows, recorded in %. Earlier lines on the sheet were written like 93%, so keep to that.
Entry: 88%
